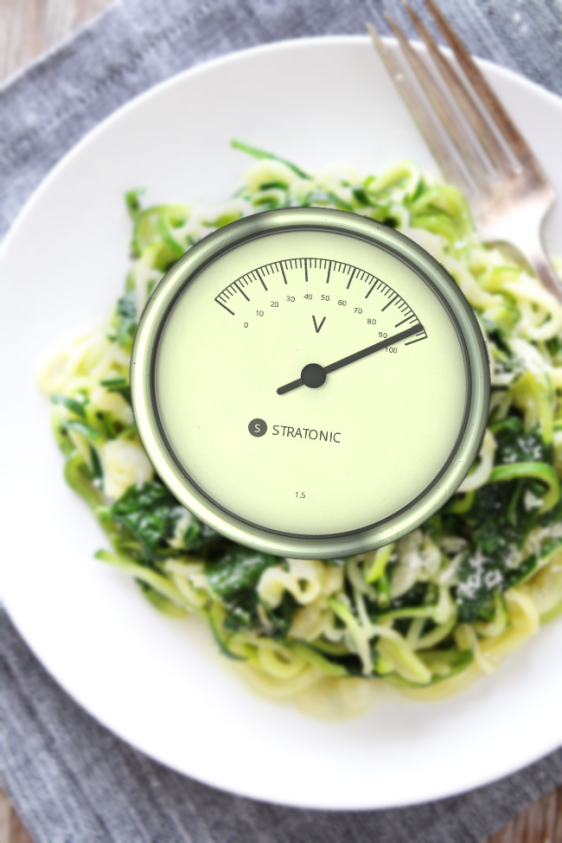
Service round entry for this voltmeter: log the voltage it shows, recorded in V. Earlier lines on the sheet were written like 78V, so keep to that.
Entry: 96V
